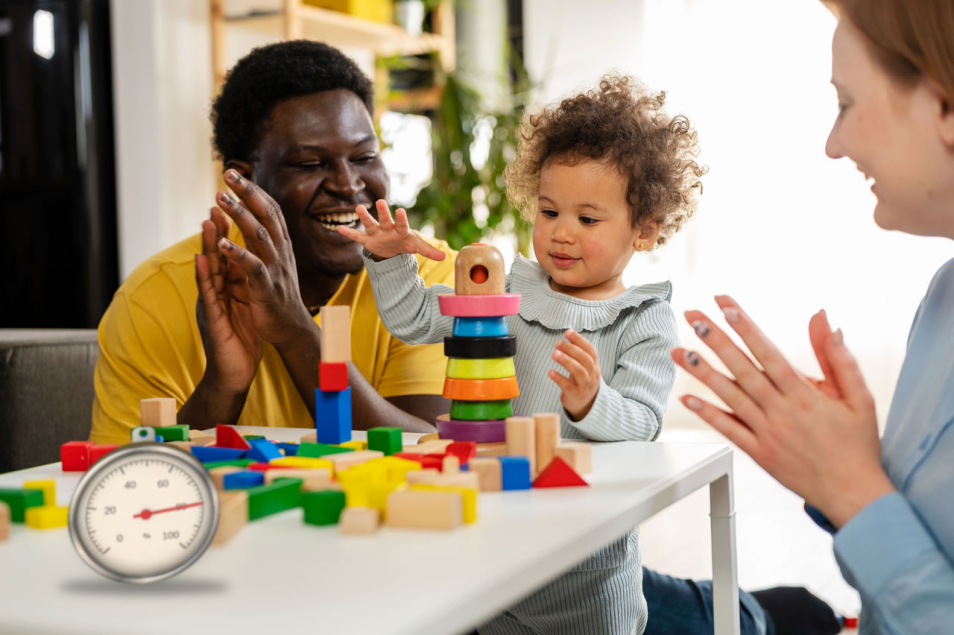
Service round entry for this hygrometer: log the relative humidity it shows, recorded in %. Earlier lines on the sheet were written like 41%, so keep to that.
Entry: 80%
